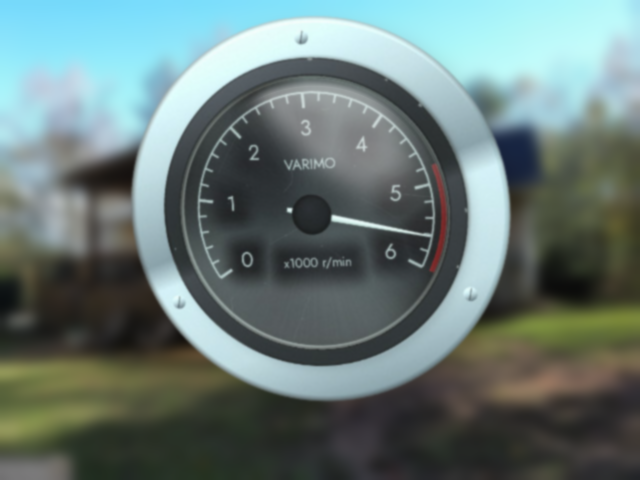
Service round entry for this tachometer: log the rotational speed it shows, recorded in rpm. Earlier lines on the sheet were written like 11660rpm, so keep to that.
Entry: 5600rpm
